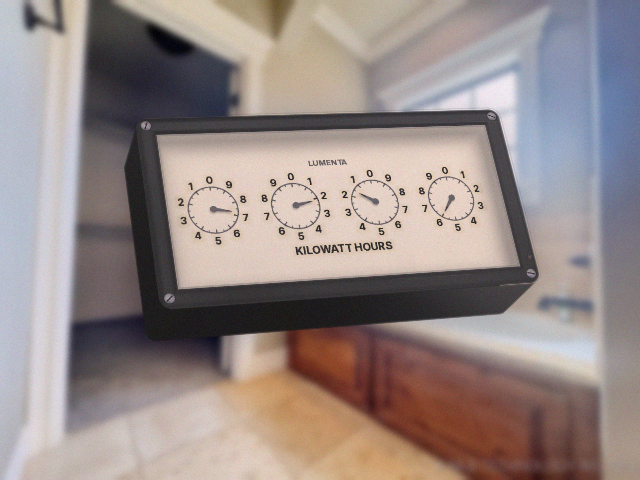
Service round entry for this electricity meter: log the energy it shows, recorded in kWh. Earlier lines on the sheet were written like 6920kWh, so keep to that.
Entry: 7216kWh
